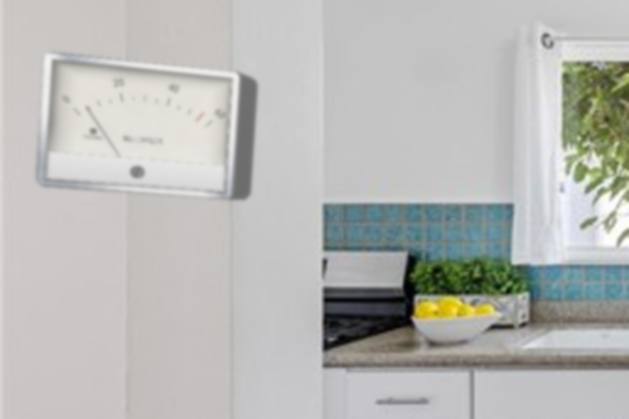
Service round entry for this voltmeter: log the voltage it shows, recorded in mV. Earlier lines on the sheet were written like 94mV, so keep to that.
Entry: 5mV
